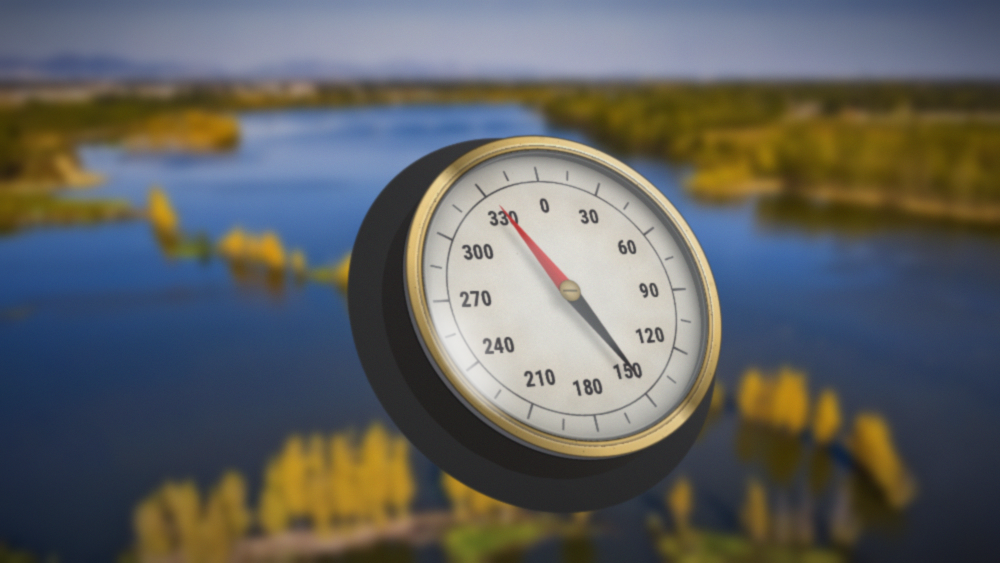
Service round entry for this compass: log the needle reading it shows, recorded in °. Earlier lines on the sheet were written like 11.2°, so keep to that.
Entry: 330°
